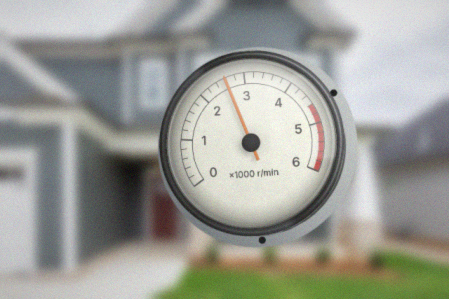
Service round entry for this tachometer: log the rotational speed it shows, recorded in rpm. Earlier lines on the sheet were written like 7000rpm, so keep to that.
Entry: 2600rpm
